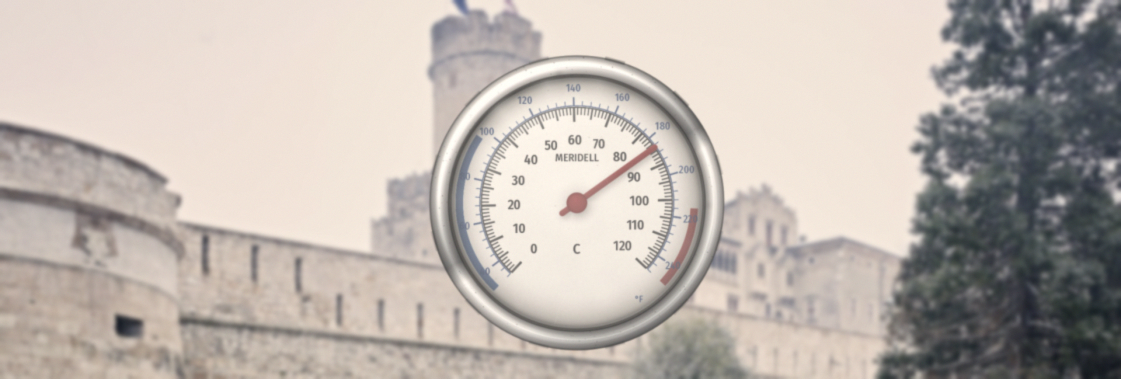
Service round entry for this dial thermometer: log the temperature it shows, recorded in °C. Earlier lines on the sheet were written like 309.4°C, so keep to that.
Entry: 85°C
